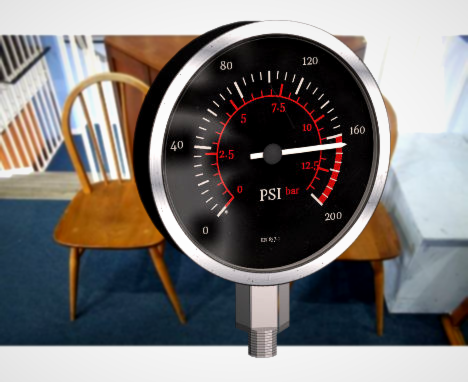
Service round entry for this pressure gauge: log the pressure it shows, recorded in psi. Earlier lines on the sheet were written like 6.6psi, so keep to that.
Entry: 165psi
